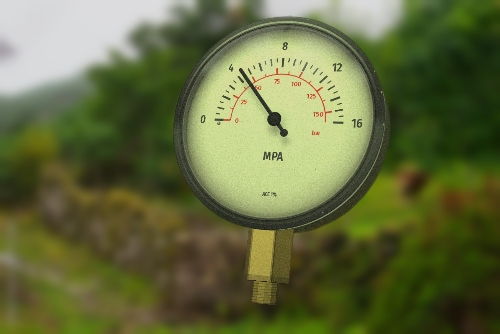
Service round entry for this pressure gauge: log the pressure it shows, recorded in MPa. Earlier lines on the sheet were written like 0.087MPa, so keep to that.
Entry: 4.5MPa
